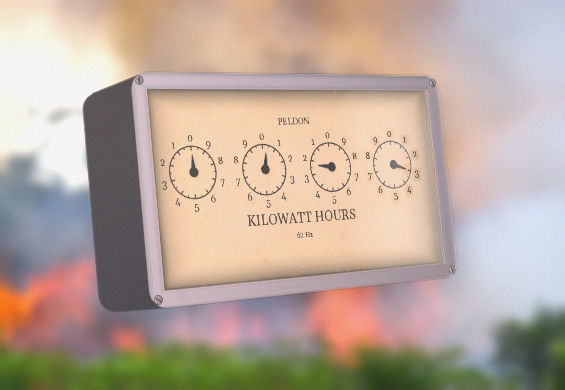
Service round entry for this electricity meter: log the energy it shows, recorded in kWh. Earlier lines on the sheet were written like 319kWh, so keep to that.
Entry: 23kWh
